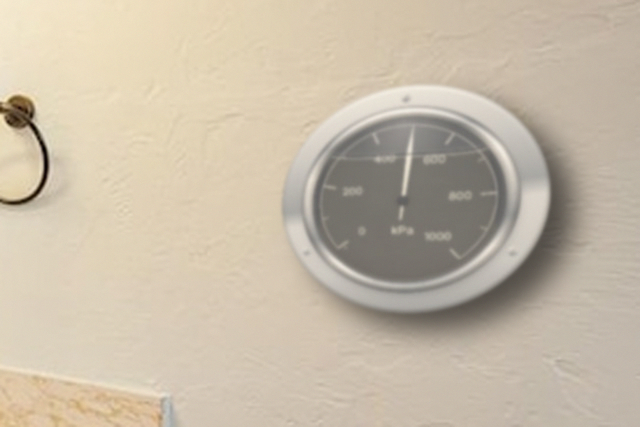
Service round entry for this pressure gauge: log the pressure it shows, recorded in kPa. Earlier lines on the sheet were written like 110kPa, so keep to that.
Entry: 500kPa
